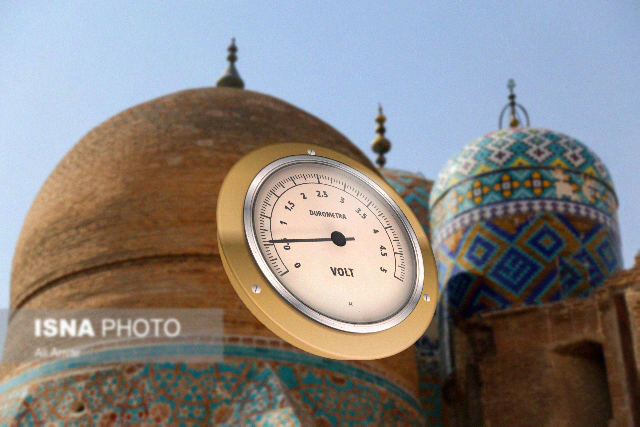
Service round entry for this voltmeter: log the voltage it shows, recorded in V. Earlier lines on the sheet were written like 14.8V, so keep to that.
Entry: 0.5V
